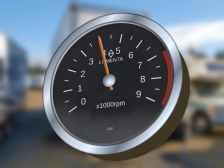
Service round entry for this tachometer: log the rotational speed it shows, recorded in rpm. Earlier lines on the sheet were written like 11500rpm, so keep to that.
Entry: 4000rpm
